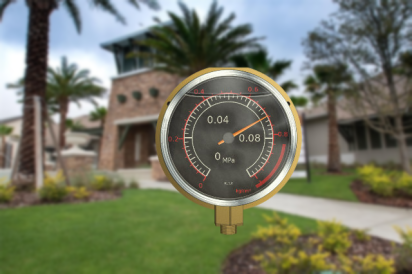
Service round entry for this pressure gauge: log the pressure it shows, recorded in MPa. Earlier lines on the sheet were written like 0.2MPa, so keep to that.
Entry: 0.07MPa
